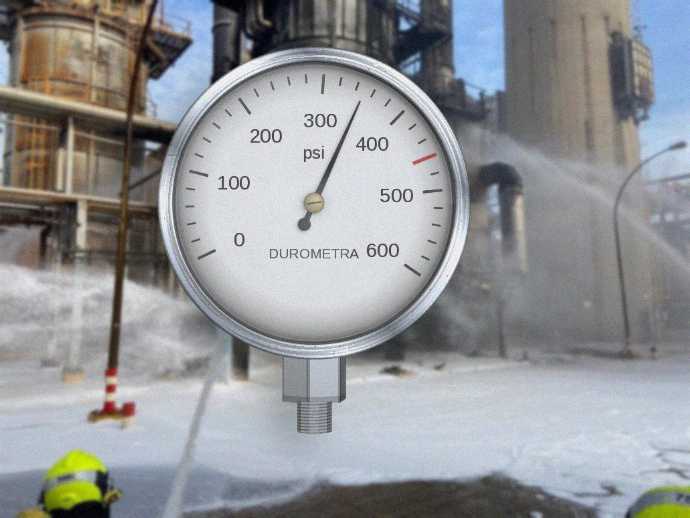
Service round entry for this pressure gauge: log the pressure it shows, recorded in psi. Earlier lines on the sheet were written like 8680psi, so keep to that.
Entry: 350psi
